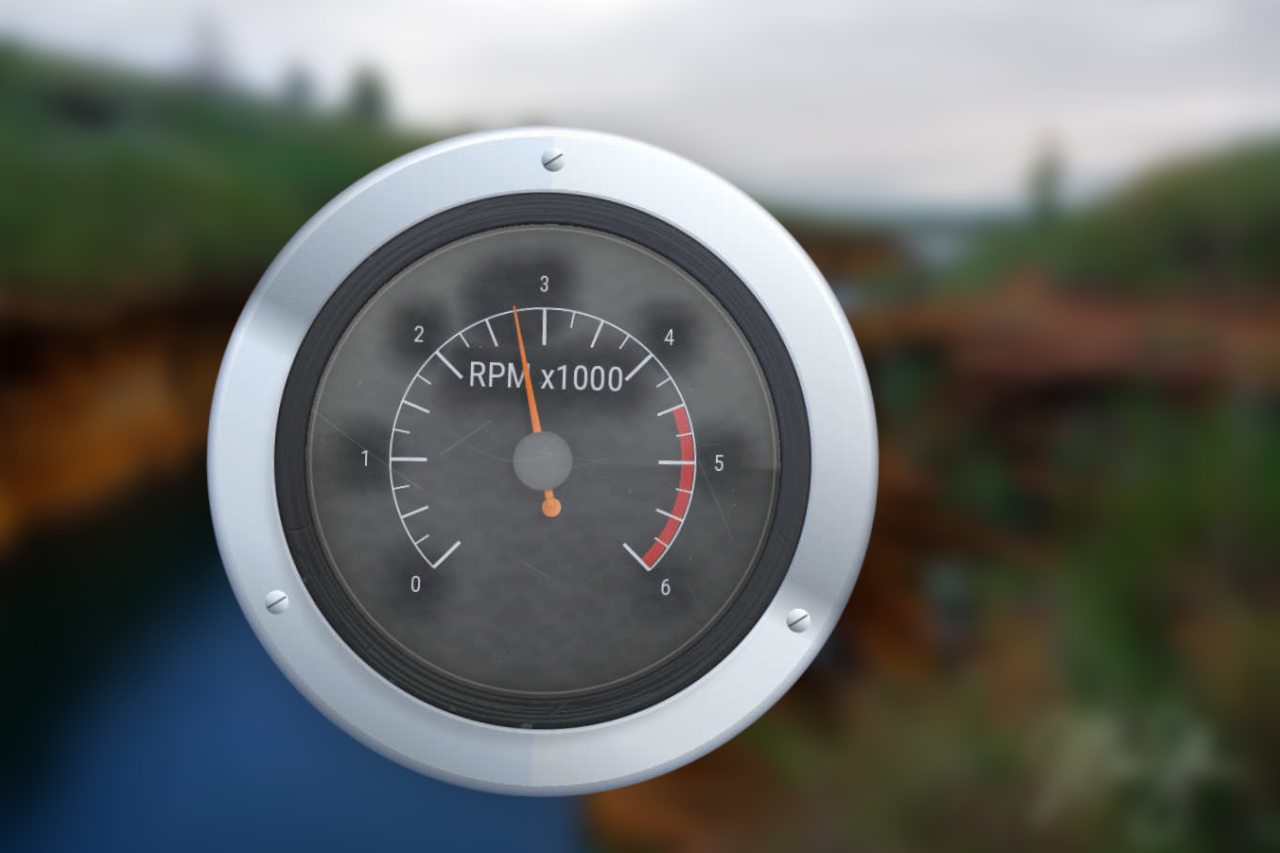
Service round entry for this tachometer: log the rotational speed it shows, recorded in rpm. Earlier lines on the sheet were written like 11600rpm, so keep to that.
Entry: 2750rpm
